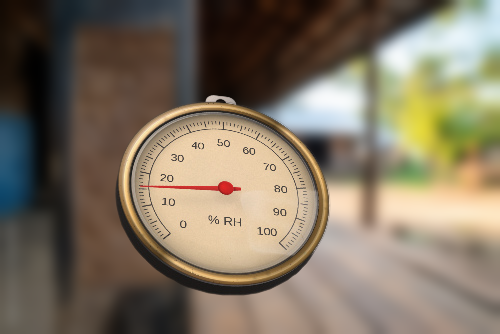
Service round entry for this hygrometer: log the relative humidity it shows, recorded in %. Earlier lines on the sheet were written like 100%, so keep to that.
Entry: 15%
